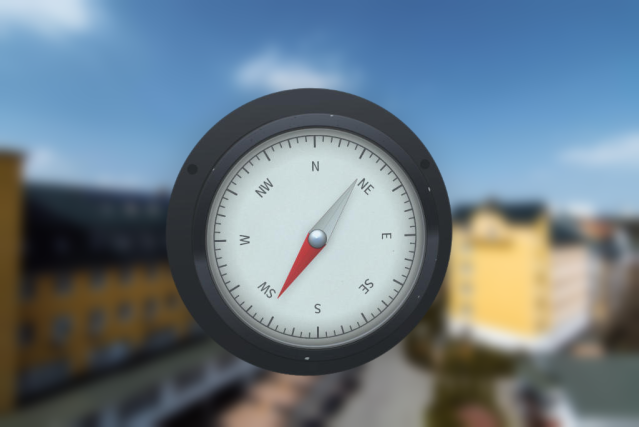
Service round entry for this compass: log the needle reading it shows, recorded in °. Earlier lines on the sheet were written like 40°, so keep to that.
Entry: 215°
